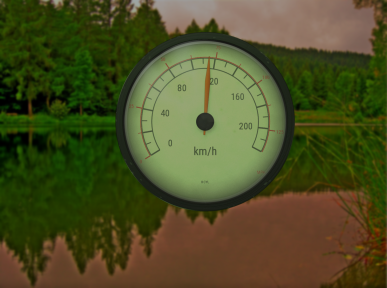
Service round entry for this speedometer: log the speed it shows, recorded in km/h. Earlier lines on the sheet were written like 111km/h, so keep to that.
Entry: 115km/h
